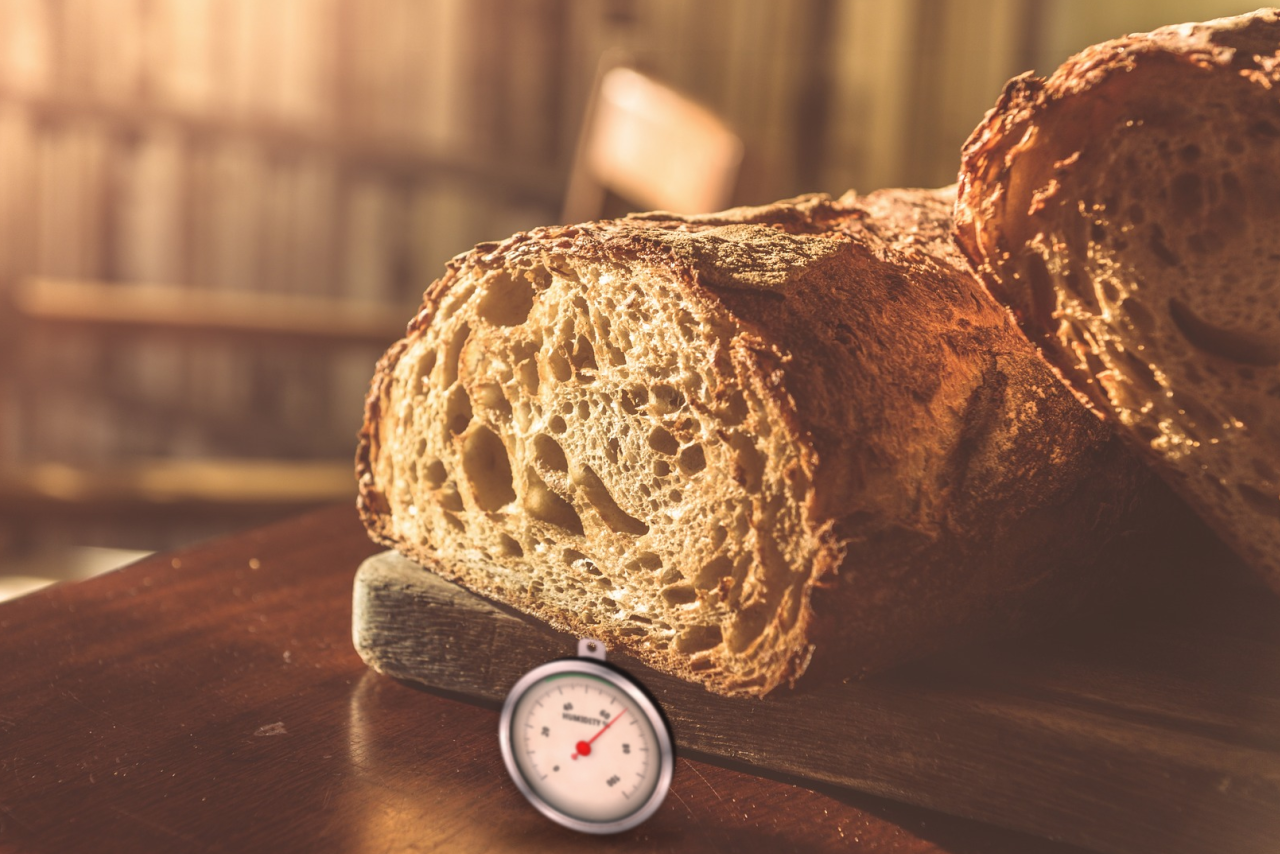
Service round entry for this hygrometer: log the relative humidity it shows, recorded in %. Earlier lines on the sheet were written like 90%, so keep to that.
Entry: 65%
